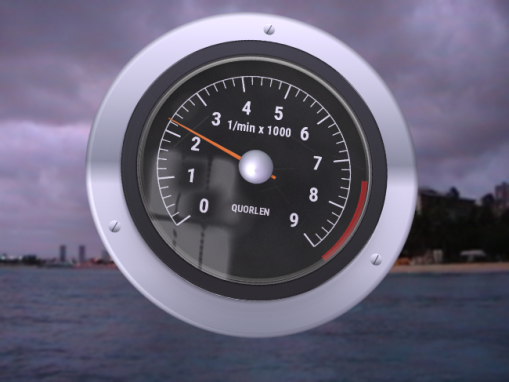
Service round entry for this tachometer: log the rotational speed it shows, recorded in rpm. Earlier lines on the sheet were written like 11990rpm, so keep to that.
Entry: 2200rpm
